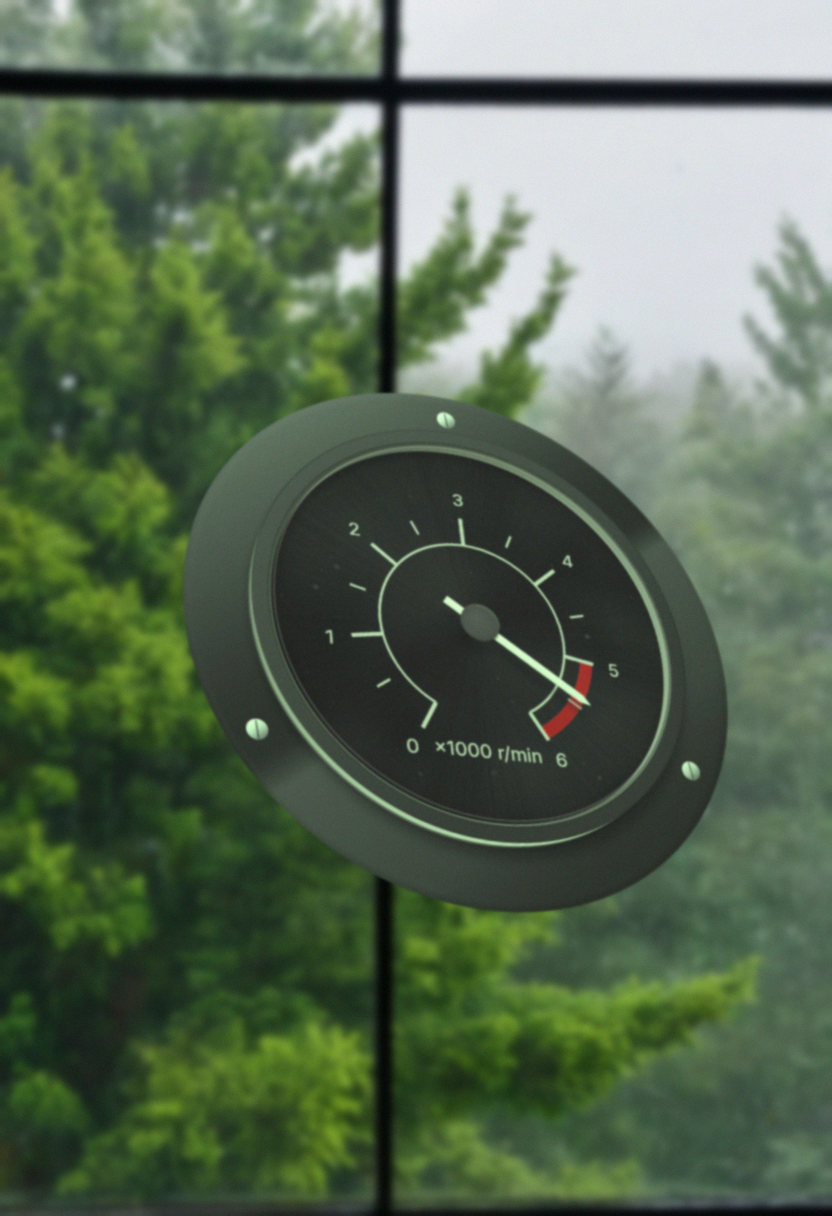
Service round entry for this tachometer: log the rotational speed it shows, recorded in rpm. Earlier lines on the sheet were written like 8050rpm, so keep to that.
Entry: 5500rpm
